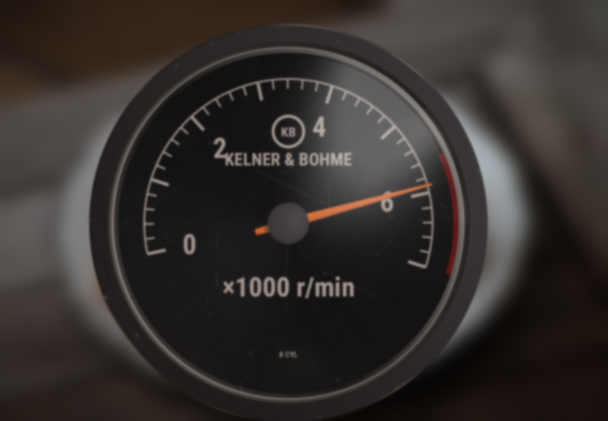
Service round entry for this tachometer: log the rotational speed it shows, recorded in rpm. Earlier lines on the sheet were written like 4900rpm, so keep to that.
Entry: 5900rpm
